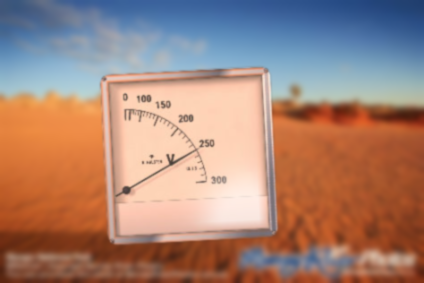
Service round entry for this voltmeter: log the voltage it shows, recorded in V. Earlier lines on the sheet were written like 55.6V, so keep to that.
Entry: 250V
